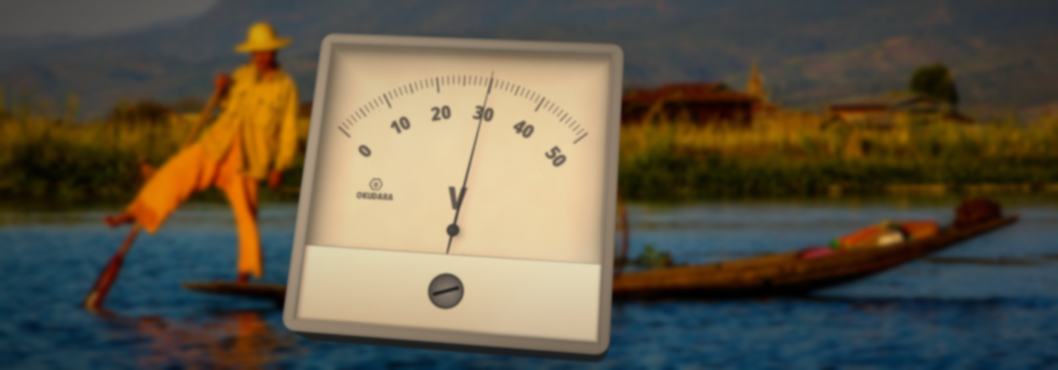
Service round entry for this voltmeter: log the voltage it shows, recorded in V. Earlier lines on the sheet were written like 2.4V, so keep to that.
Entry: 30V
